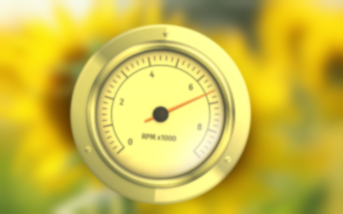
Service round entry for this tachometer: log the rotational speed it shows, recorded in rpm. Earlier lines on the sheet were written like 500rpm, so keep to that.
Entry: 6600rpm
